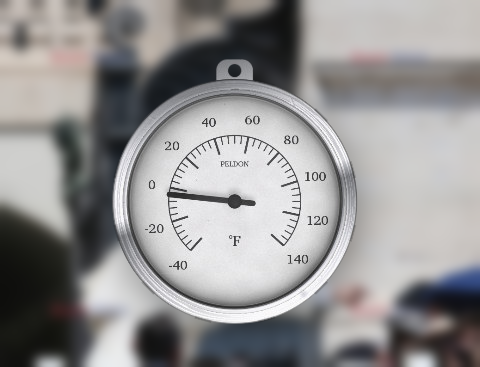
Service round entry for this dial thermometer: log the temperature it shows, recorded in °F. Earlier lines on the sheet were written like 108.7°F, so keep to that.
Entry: -4°F
